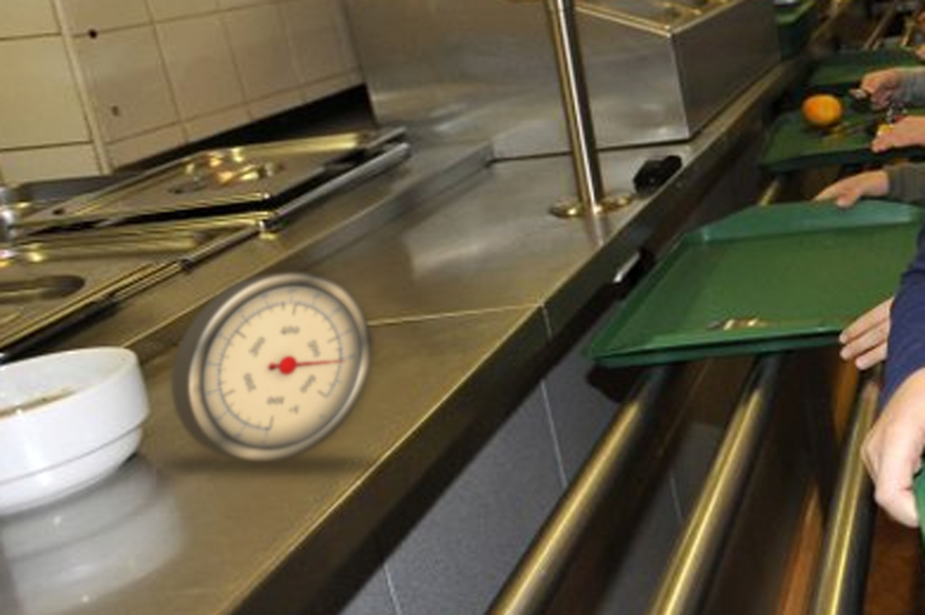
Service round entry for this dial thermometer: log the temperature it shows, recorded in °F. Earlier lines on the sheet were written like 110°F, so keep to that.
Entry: 540°F
